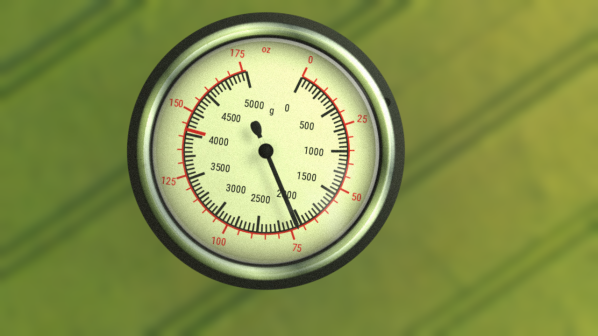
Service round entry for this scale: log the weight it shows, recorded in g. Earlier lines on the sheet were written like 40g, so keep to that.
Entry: 2050g
